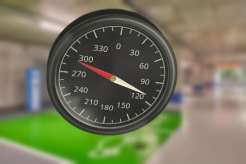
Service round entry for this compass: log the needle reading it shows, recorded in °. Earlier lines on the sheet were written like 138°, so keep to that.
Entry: 290°
